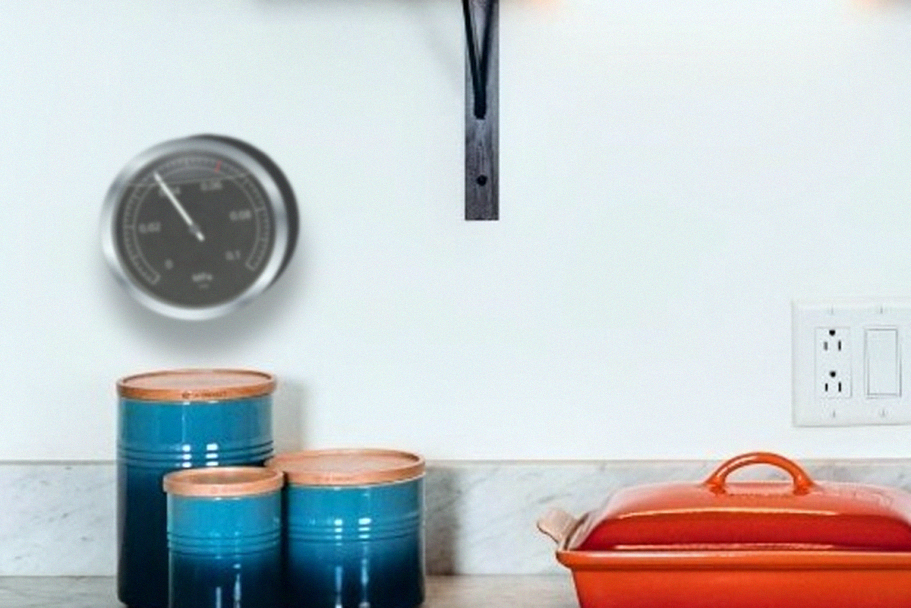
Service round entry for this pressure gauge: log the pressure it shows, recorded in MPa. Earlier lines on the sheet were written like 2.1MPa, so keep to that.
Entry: 0.04MPa
